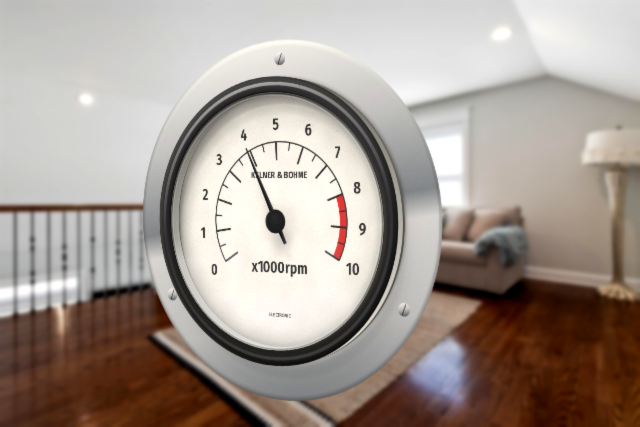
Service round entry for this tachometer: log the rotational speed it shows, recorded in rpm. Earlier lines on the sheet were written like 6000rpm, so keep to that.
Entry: 4000rpm
